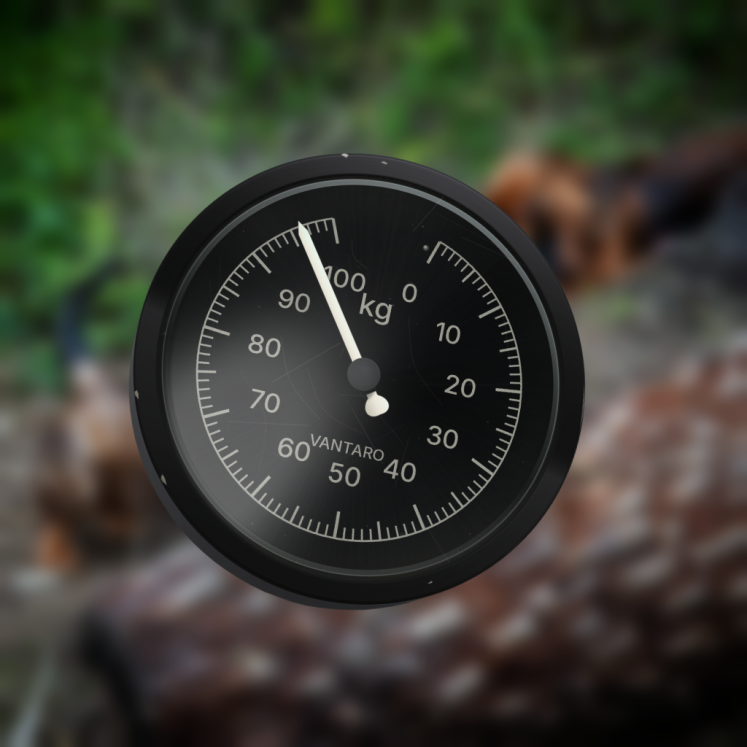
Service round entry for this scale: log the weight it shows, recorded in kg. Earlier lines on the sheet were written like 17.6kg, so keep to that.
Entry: 96kg
